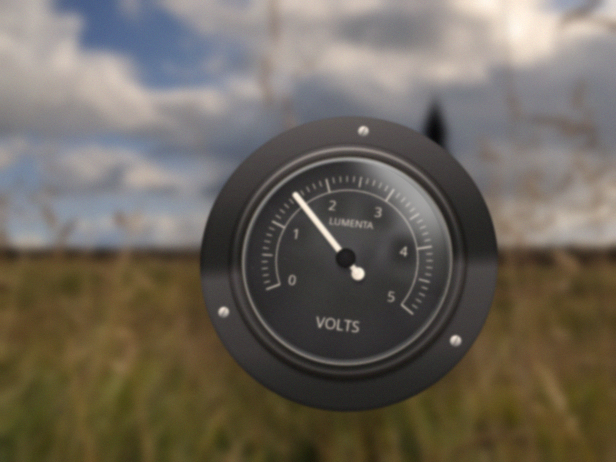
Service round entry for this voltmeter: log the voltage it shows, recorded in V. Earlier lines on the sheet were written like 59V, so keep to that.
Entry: 1.5V
